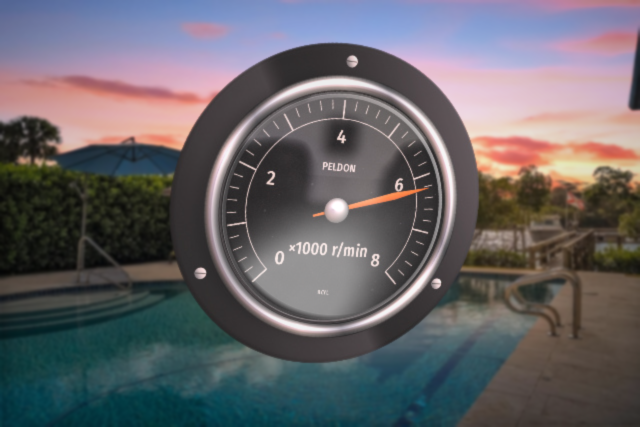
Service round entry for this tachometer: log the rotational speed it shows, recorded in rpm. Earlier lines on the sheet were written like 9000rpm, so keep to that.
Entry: 6200rpm
